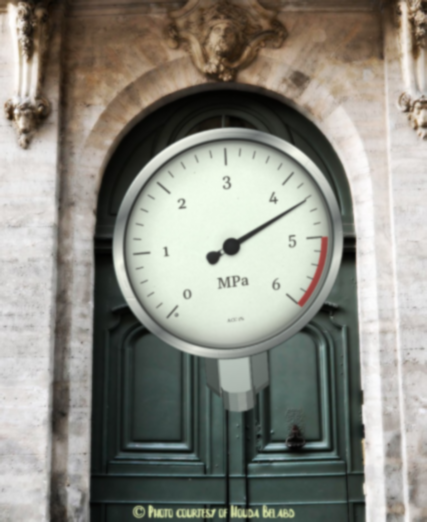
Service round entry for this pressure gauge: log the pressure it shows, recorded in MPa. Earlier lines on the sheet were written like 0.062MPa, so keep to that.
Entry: 4.4MPa
